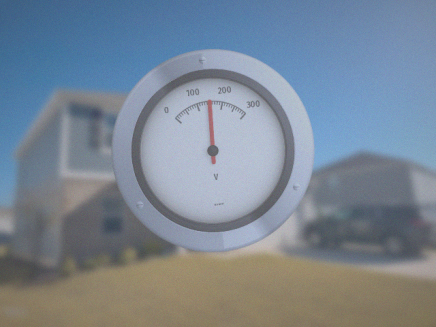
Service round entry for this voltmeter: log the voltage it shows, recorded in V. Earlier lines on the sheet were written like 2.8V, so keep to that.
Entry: 150V
